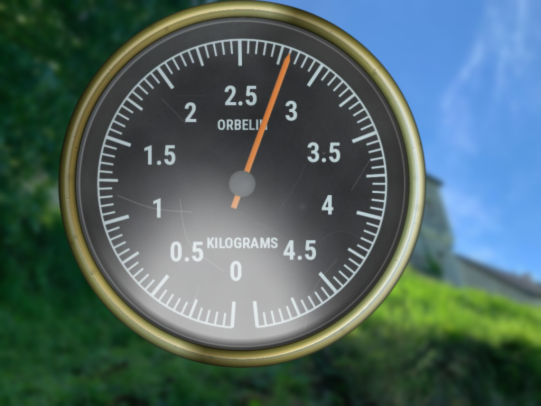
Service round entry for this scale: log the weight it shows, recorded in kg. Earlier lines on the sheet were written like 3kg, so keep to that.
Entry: 2.8kg
